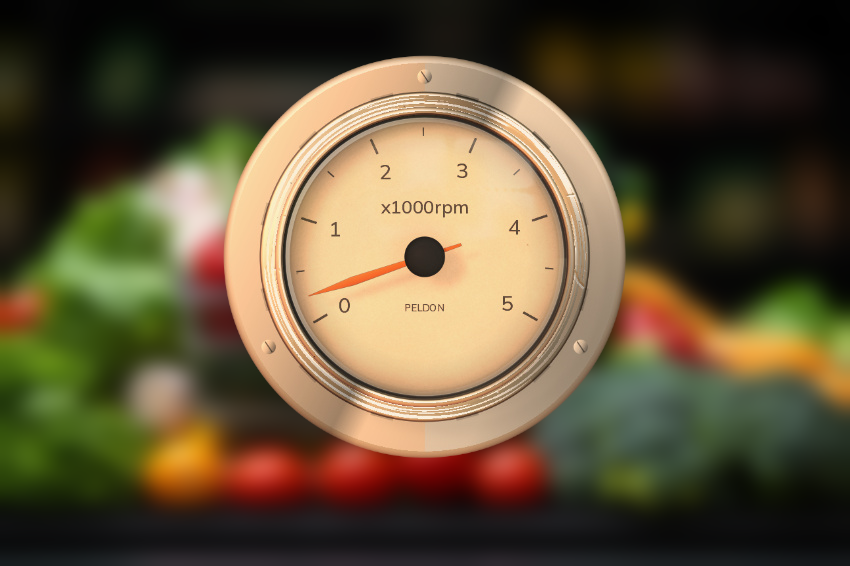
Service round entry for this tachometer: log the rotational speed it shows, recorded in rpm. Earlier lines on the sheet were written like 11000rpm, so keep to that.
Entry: 250rpm
